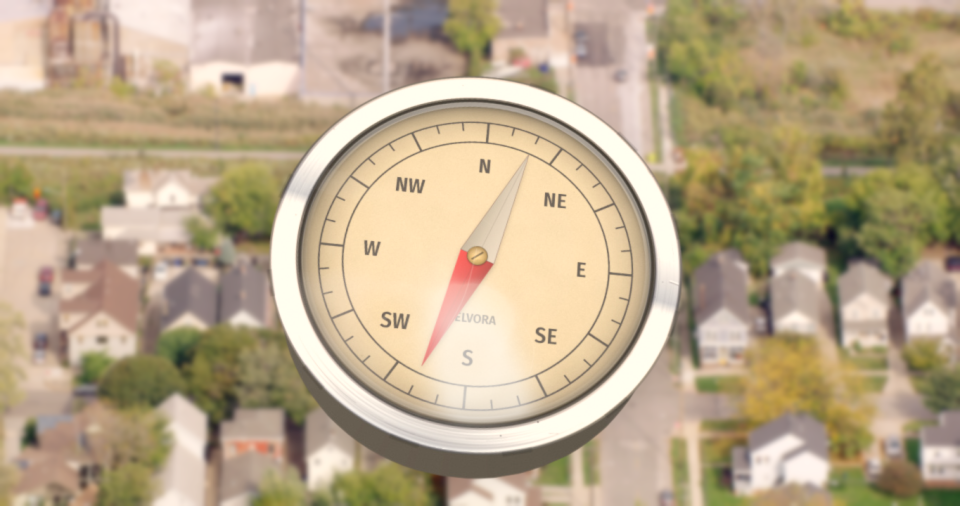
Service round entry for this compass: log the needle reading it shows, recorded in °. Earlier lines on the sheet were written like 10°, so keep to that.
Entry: 200°
